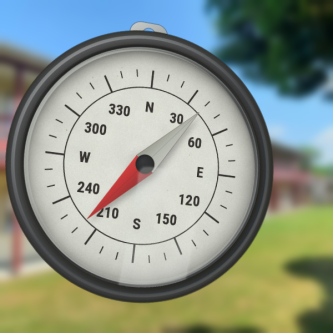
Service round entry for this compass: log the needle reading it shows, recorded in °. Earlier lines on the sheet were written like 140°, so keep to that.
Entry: 220°
